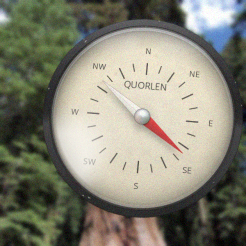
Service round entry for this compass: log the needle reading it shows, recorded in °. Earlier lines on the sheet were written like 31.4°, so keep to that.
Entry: 127.5°
